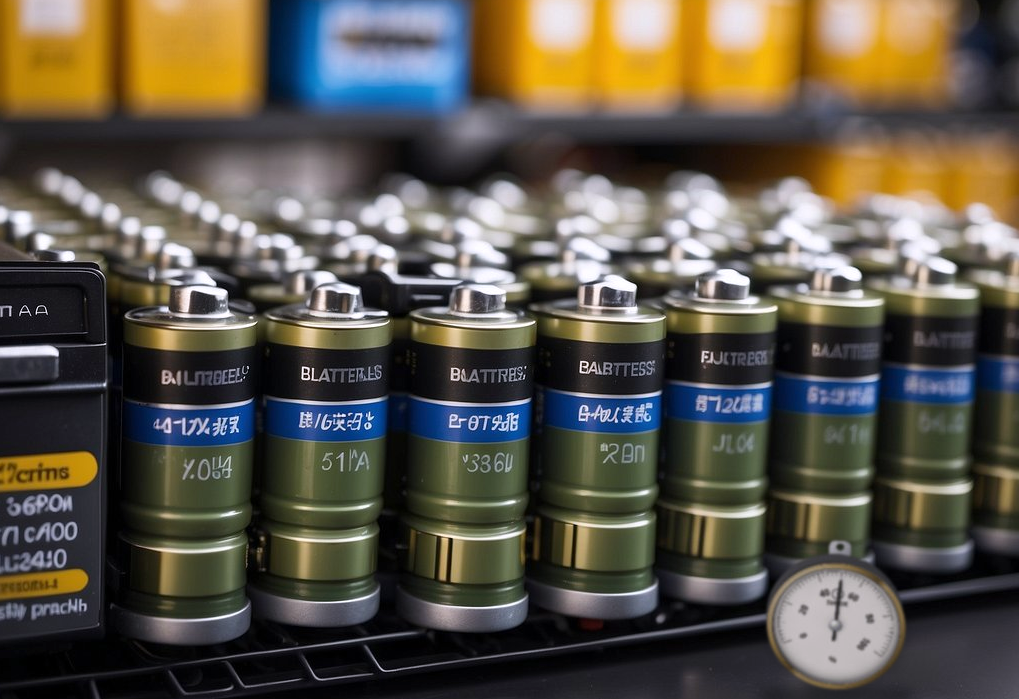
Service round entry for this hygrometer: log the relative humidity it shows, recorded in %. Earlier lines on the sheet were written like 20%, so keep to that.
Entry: 50%
